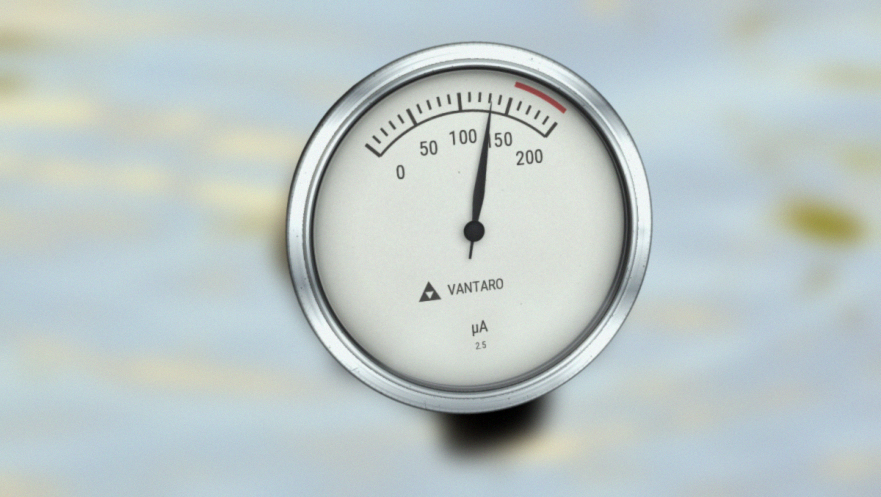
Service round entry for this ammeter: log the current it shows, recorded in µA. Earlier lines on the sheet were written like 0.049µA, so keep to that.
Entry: 130µA
